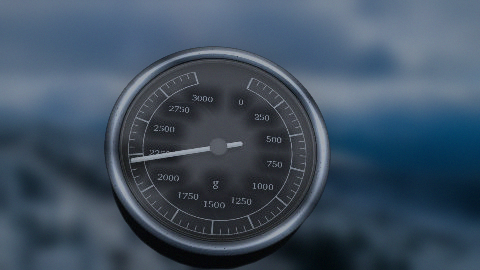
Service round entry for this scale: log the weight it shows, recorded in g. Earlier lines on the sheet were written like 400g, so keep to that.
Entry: 2200g
